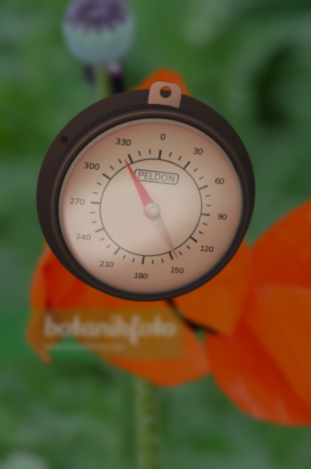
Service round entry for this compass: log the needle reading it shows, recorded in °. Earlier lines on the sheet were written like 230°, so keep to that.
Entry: 325°
